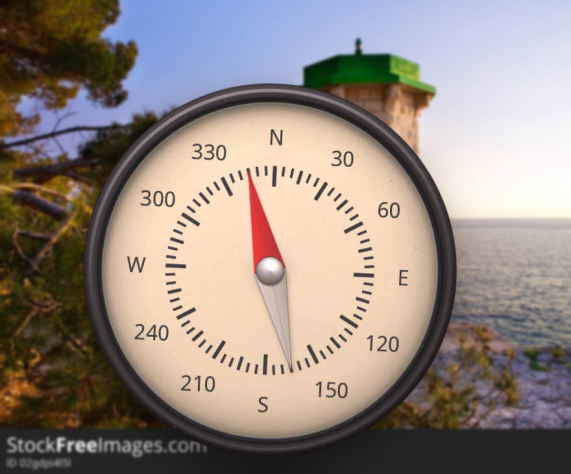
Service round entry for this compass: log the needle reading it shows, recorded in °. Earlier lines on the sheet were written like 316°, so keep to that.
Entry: 345°
